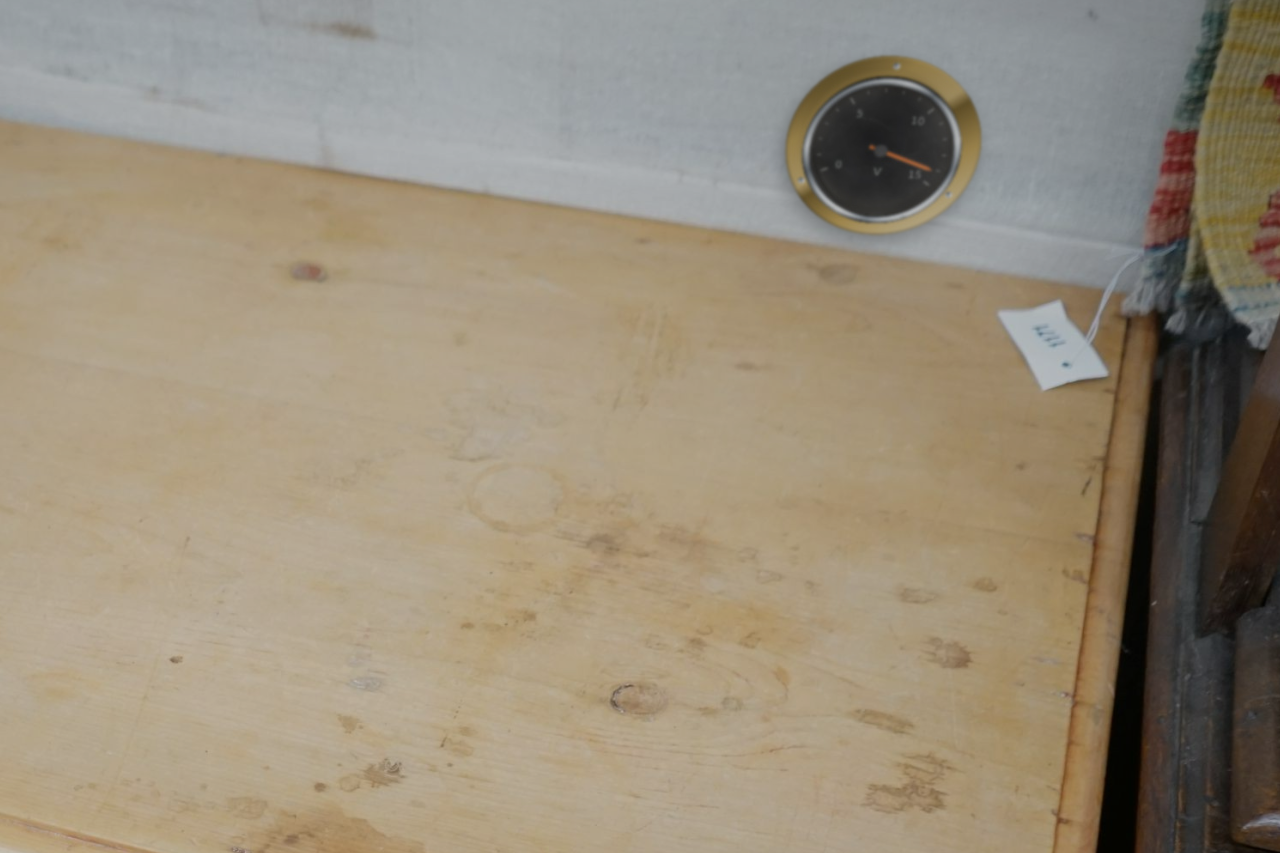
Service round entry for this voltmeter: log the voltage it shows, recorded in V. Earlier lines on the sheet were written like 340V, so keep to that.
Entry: 14V
